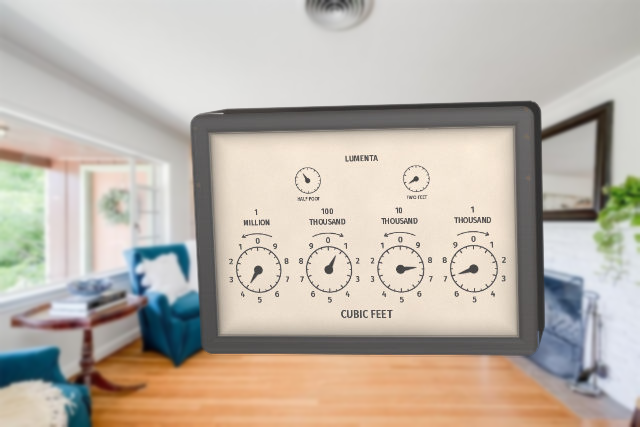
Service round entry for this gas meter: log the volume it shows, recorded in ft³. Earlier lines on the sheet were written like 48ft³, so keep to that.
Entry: 407700ft³
